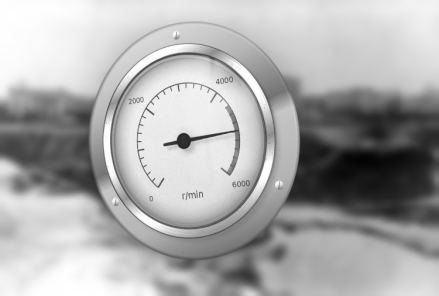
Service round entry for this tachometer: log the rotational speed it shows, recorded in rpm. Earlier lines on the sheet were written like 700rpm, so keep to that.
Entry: 5000rpm
